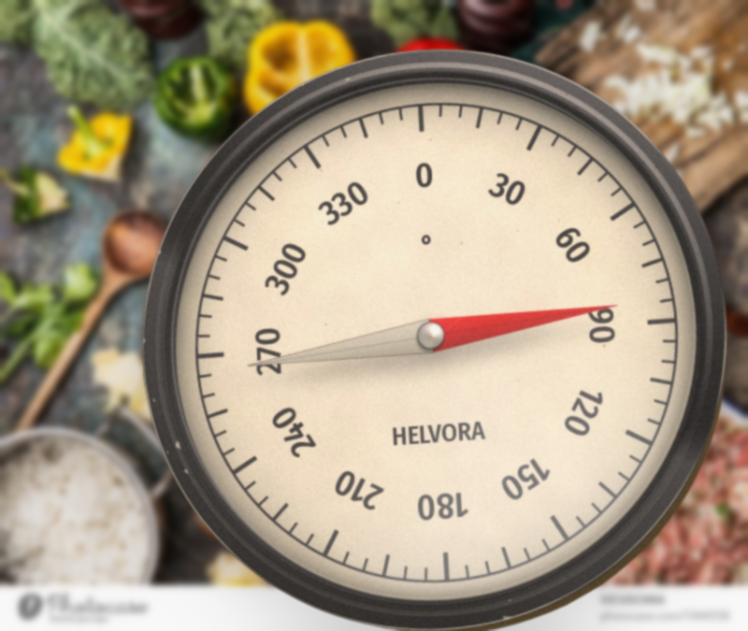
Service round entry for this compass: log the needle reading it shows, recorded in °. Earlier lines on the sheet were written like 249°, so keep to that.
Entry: 85°
